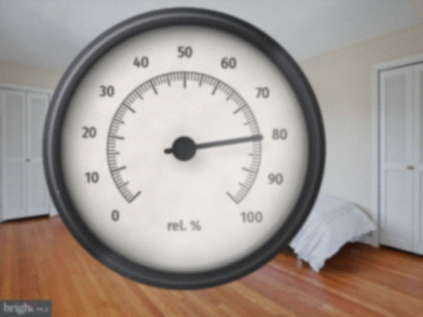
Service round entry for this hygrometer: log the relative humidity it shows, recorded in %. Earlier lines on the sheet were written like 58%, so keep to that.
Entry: 80%
